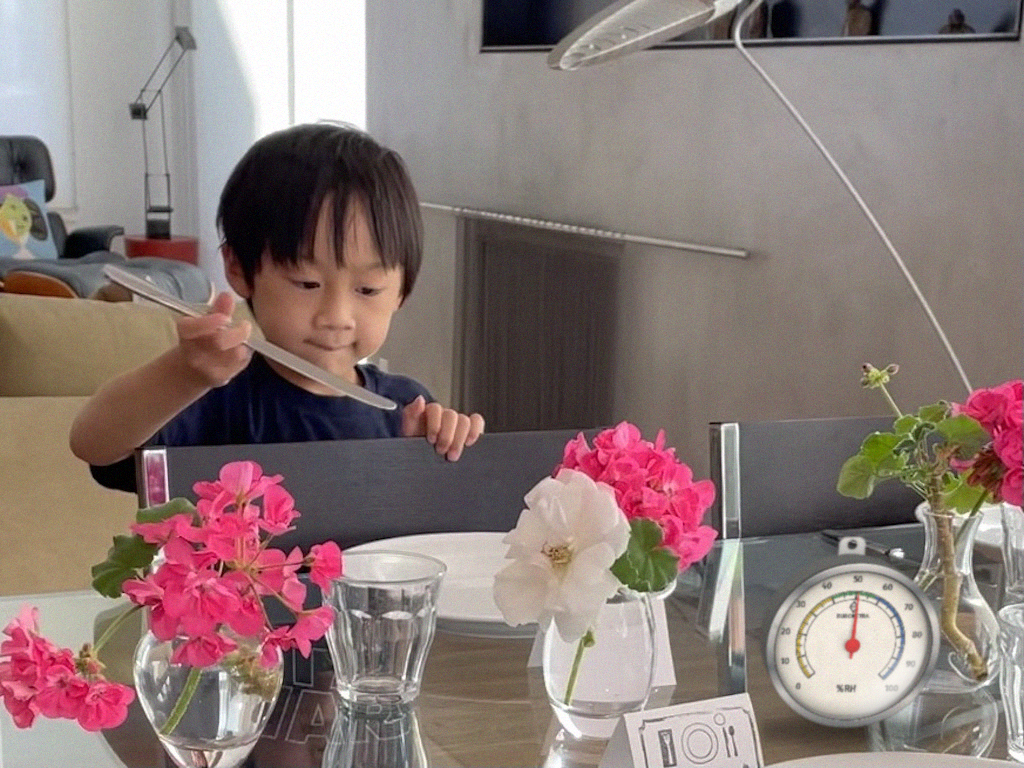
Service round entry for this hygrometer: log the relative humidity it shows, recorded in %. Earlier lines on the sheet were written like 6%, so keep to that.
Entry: 50%
